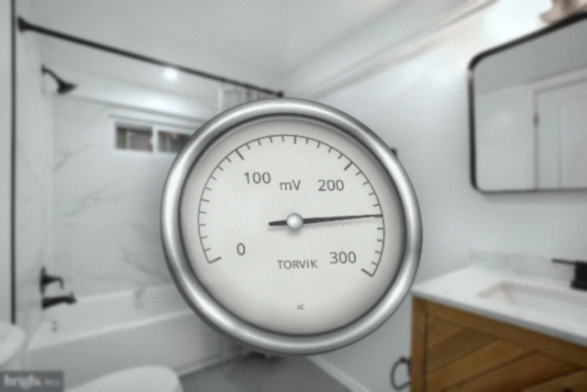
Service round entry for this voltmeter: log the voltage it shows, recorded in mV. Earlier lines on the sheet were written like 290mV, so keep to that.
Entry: 250mV
